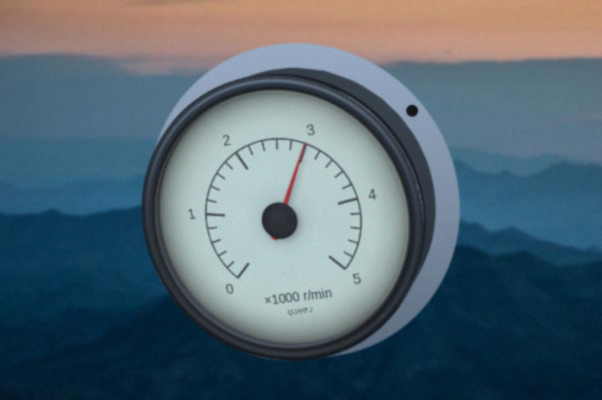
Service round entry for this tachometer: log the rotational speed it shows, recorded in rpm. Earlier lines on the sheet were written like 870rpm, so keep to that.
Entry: 3000rpm
